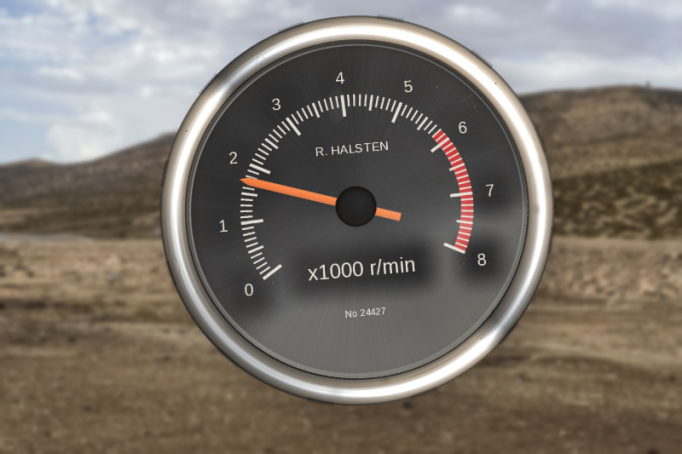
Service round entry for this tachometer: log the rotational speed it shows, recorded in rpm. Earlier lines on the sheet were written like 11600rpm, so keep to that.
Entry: 1700rpm
